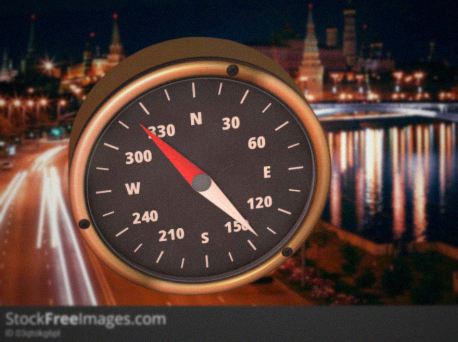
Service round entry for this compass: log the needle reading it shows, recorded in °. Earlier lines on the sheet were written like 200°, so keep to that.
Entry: 322.5°
